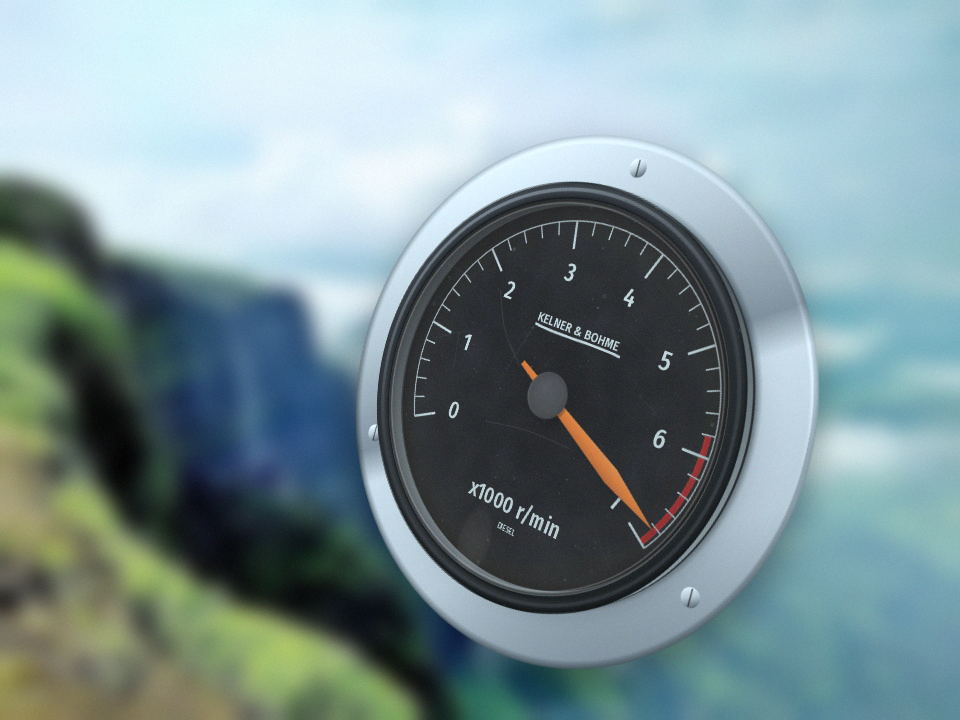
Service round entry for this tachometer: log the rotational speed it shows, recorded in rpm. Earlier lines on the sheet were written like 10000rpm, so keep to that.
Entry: 6800rpm
